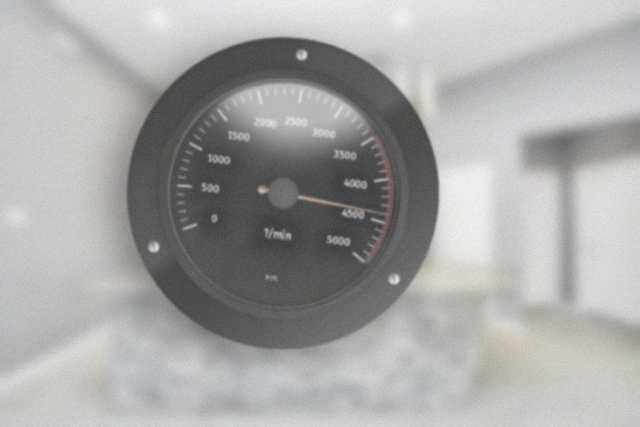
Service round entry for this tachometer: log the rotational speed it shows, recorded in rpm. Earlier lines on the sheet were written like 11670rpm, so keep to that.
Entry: 4400rpm
